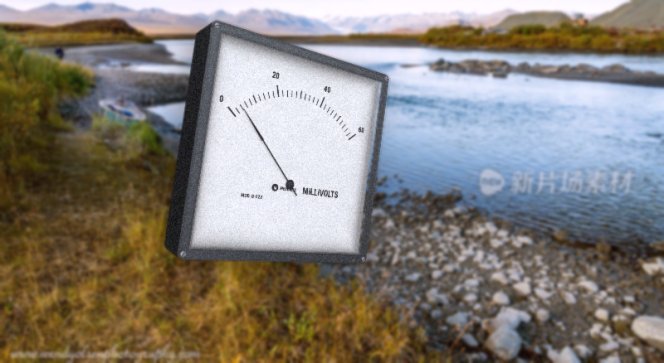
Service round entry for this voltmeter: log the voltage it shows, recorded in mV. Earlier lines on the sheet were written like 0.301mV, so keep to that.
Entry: 4mV
